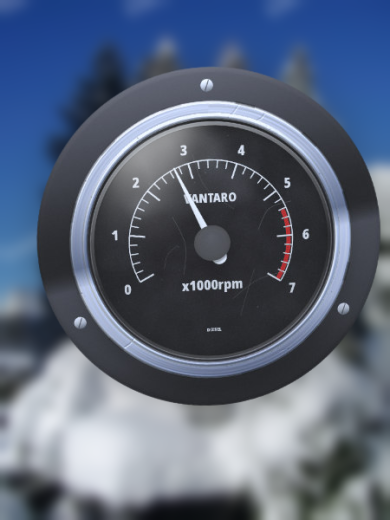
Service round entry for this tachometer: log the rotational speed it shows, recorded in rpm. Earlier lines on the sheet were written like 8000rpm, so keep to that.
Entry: 2700rpm
